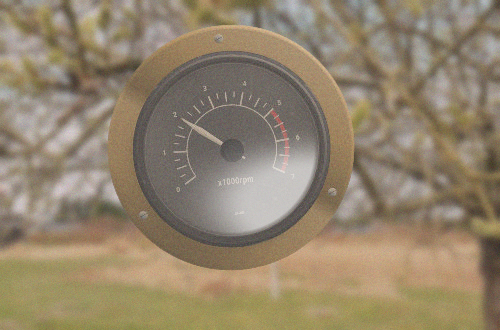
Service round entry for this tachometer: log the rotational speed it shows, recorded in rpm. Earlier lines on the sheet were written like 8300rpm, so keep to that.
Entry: 2000rpm
